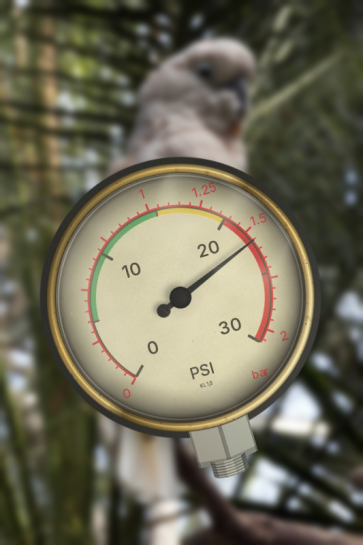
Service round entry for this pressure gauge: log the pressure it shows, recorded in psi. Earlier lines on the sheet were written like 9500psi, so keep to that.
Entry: 22.5psi
